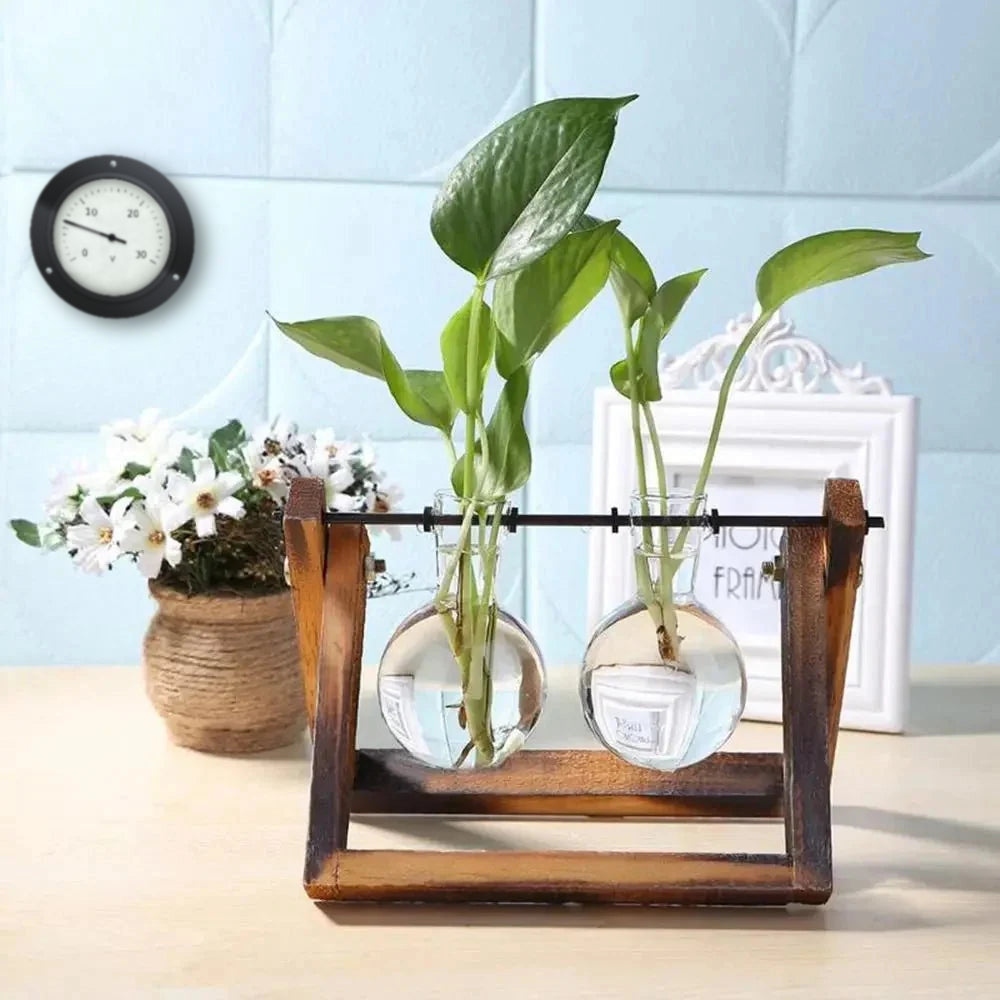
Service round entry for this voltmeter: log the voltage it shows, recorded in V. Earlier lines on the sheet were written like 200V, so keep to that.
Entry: 6V
